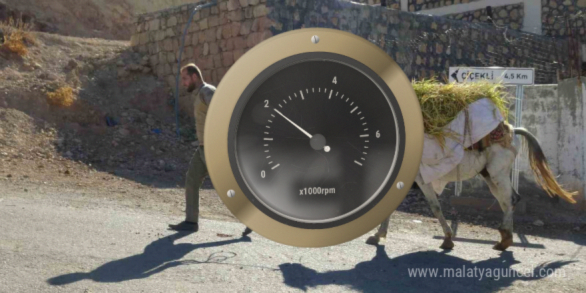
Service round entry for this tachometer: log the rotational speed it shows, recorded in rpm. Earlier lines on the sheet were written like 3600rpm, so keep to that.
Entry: 2000rpm
